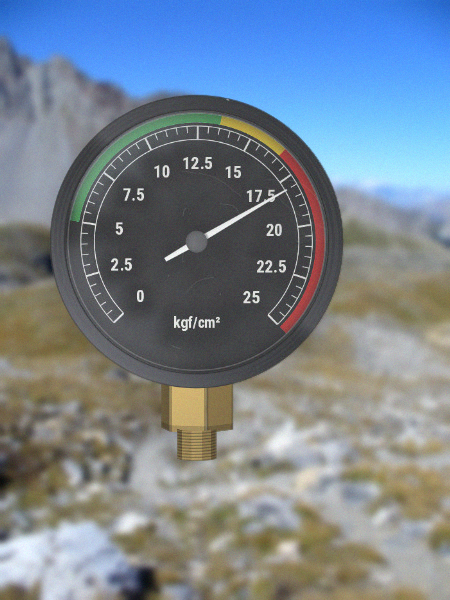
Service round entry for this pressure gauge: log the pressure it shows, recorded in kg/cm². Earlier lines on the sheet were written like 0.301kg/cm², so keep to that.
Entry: 18kg/cm²
